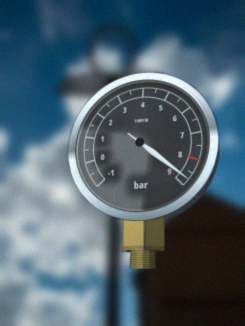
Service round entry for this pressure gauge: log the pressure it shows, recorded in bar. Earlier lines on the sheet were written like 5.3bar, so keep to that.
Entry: 8.75bar
